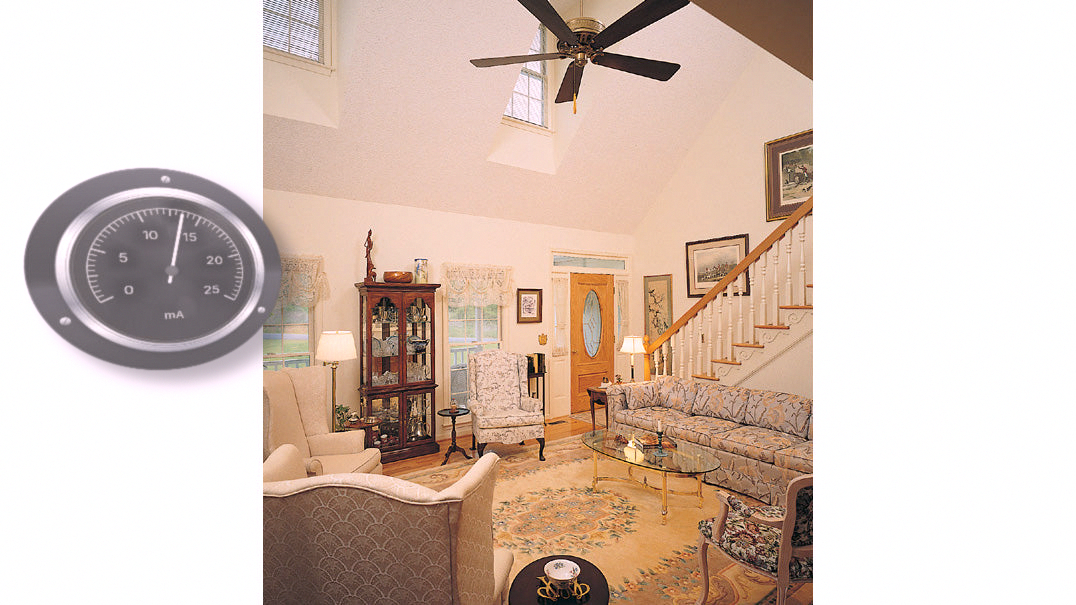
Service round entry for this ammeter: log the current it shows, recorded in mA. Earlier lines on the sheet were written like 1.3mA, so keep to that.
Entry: 13.5mA
